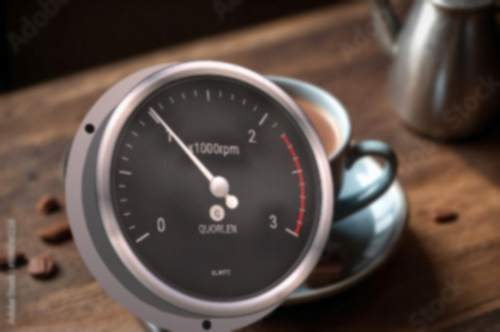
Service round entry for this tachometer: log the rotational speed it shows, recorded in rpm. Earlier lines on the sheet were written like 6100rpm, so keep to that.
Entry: 1000rpm
